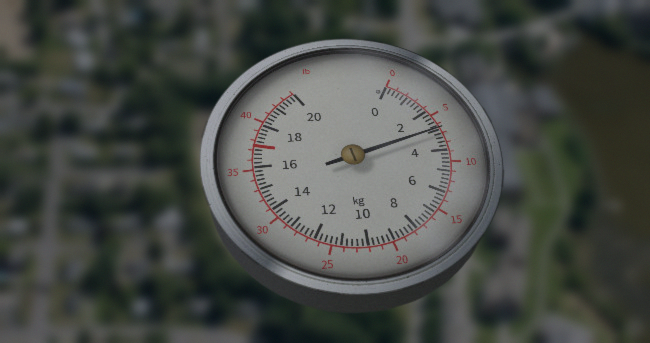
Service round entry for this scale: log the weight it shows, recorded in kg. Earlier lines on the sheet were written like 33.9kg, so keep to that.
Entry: 3kg
